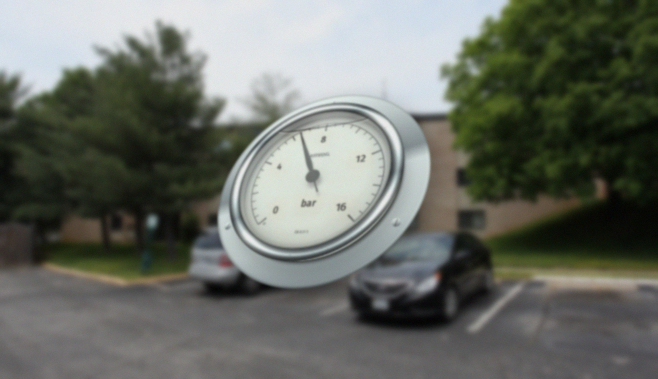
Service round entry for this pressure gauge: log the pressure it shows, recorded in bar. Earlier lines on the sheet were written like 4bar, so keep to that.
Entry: 6.5bar
